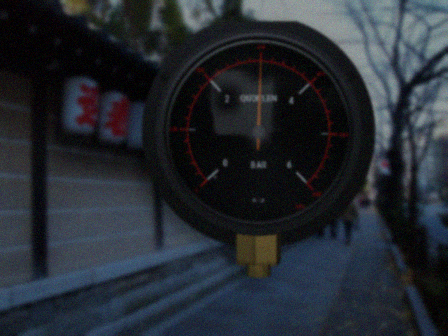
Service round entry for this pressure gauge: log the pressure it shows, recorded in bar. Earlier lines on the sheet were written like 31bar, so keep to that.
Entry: 3bar
